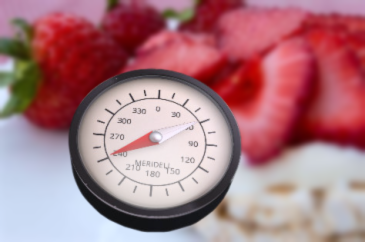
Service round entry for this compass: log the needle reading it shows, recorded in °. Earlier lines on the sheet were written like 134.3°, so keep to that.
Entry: 240°
